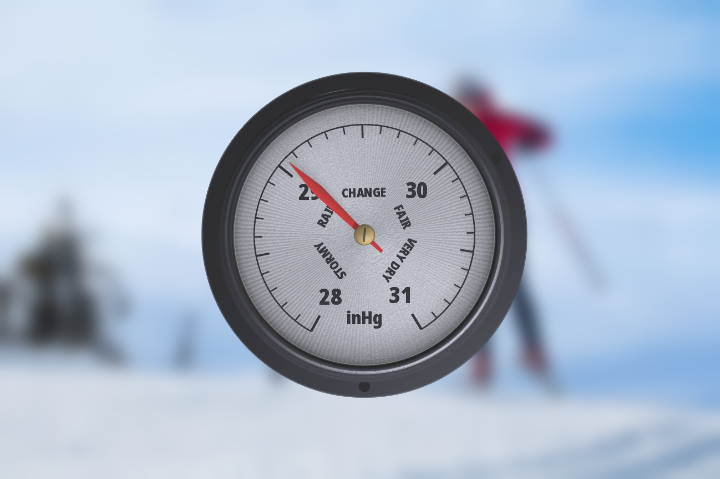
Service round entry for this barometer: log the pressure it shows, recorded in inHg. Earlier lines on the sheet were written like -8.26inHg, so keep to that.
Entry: 29.05inHg
